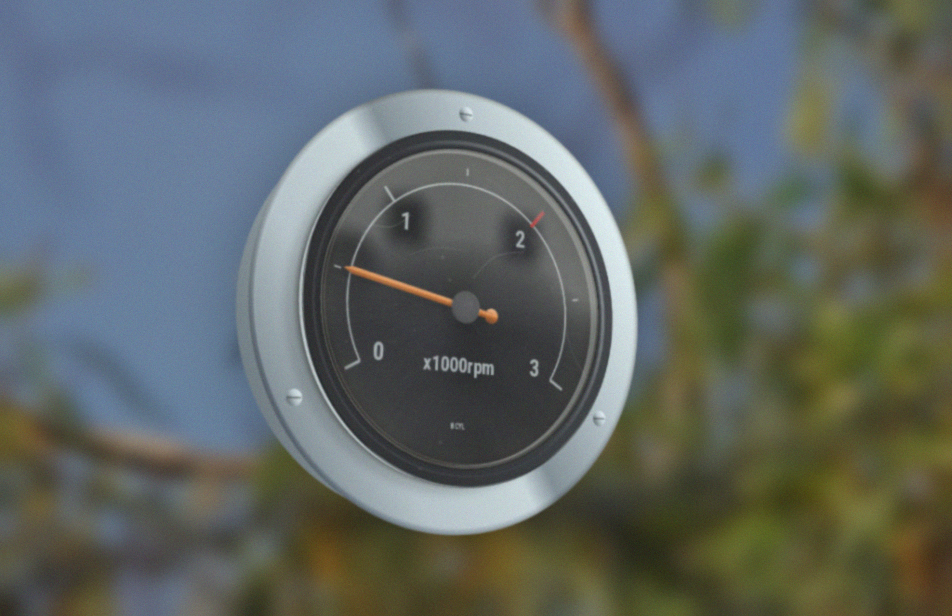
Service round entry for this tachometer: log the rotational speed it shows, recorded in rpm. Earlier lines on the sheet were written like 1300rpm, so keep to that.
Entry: 500rpm
